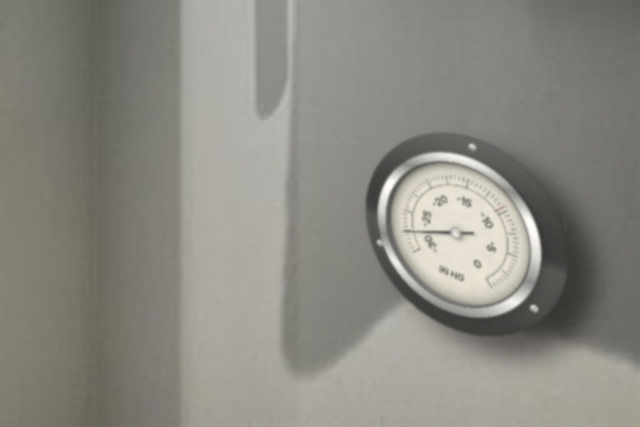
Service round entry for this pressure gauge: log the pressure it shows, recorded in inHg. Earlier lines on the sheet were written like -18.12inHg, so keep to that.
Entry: -27.5inHg
